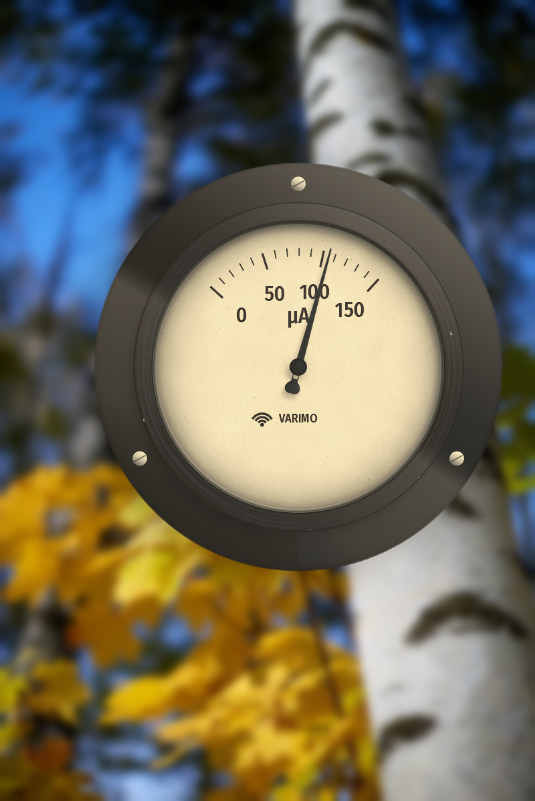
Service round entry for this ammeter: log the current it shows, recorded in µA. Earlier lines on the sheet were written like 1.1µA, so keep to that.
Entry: 105µA
